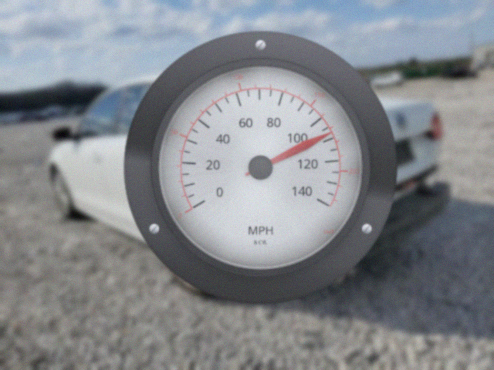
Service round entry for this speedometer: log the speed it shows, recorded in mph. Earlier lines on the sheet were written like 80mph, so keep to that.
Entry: 107.5mph
